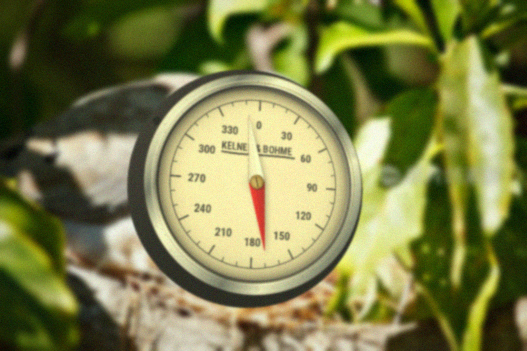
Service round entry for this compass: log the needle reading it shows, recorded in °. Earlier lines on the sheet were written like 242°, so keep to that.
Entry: 170°
